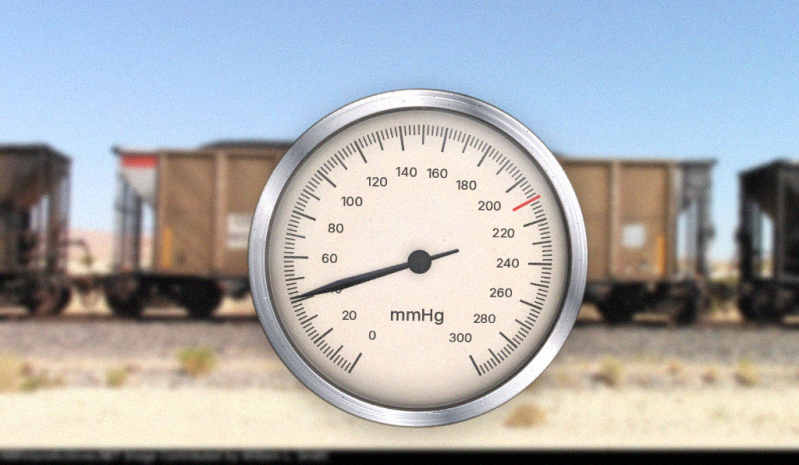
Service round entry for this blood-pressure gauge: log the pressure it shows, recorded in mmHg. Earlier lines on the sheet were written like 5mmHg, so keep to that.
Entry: 42mmHg
